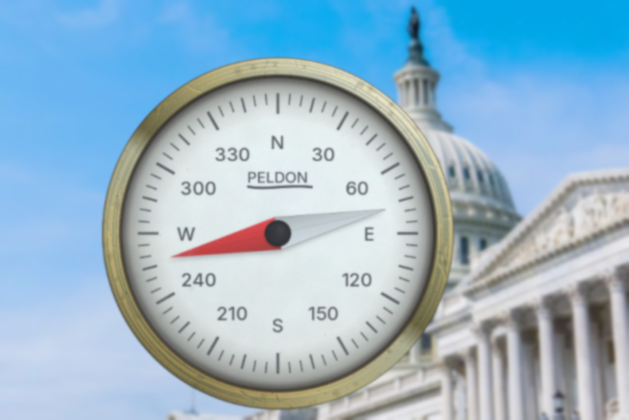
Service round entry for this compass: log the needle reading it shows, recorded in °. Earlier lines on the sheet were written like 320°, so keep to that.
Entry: 257.5°
